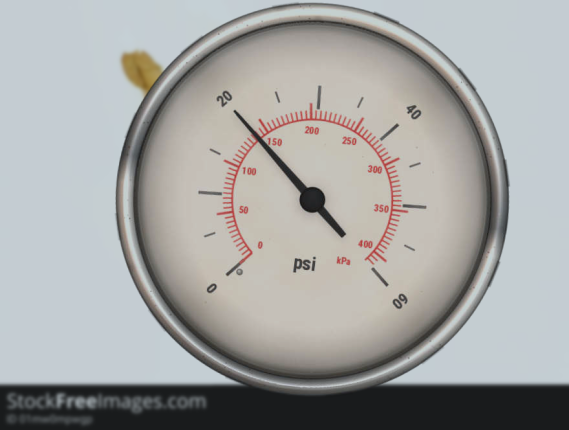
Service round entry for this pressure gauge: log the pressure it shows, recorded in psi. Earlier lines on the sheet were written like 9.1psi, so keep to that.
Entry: 20psi
